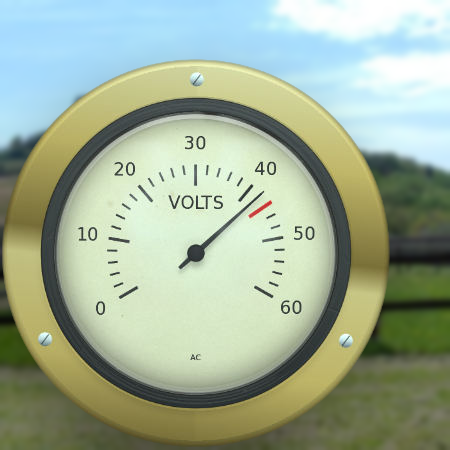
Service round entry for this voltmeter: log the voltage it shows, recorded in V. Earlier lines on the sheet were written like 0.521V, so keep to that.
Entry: 42V
